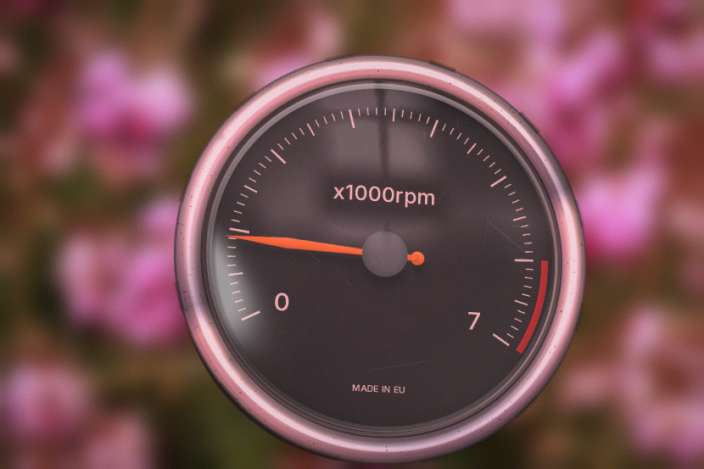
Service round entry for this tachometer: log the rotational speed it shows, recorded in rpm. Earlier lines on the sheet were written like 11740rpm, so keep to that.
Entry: 900rpm
